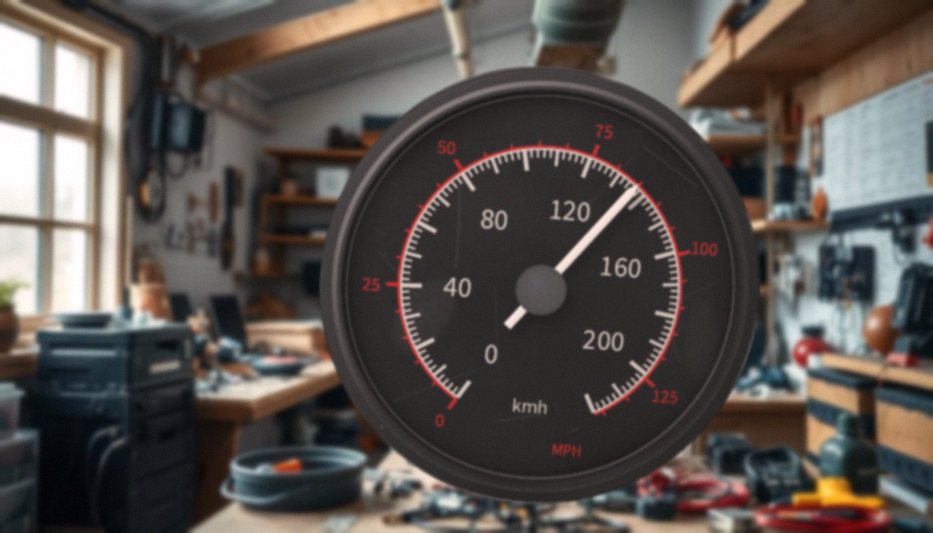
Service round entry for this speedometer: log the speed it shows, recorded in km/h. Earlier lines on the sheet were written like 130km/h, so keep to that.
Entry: 136km/h
